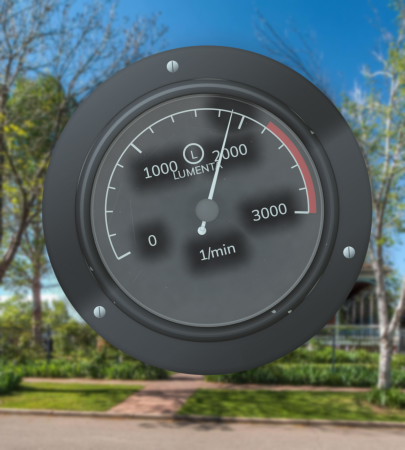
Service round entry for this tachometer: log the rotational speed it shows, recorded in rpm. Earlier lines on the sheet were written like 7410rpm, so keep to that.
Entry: 1900rpm
